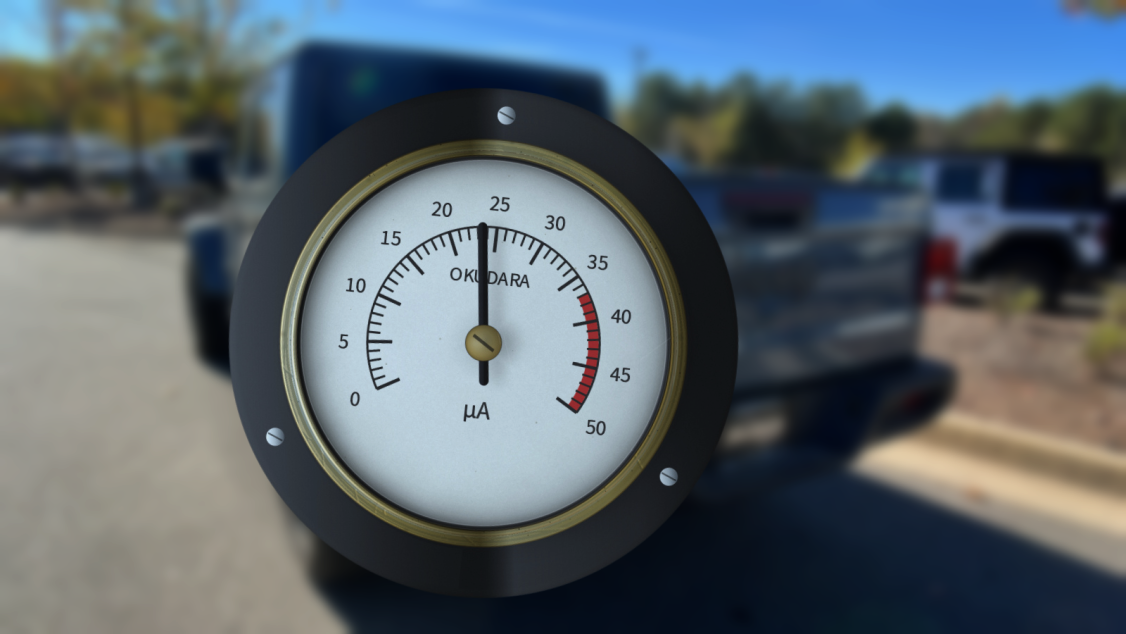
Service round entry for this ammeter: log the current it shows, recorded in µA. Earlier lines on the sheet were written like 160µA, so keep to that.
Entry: 23.5µA
